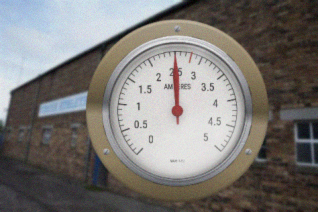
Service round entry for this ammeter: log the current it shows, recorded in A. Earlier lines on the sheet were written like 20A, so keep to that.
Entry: 2.5A
